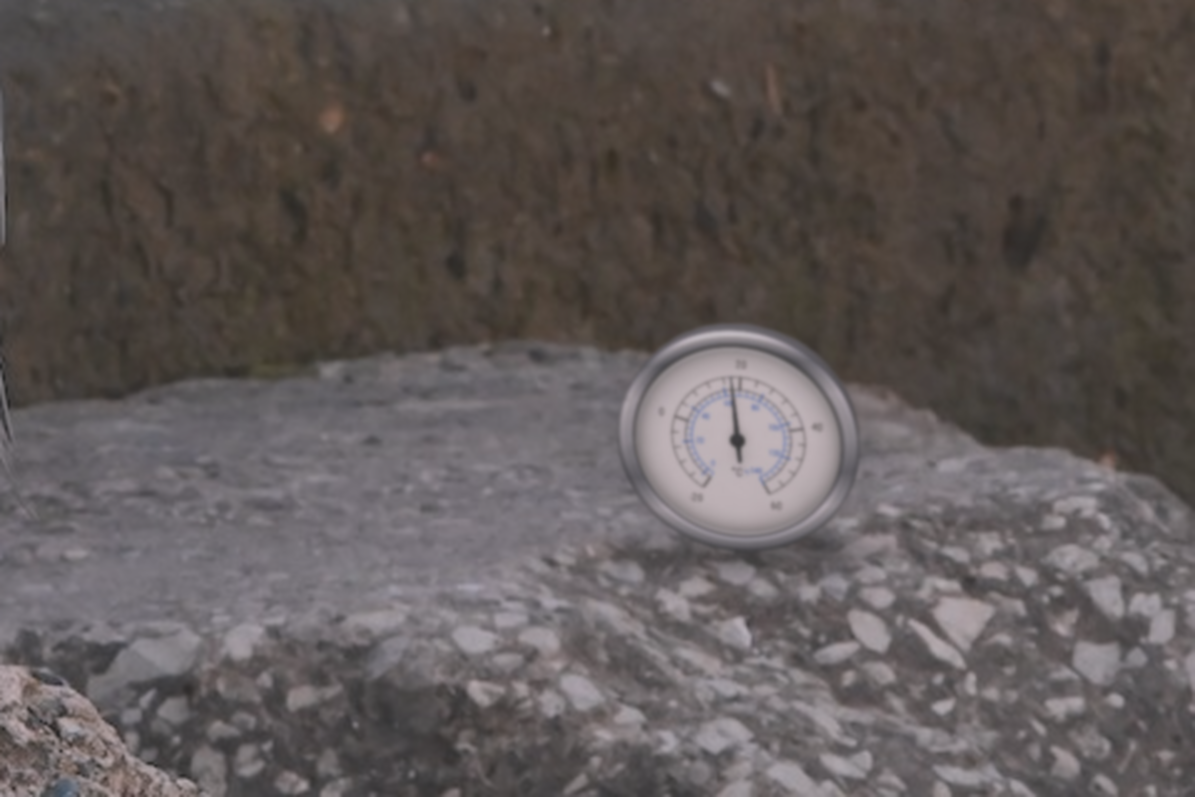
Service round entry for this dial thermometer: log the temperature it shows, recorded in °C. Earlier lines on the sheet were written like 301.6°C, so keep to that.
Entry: 18°C
